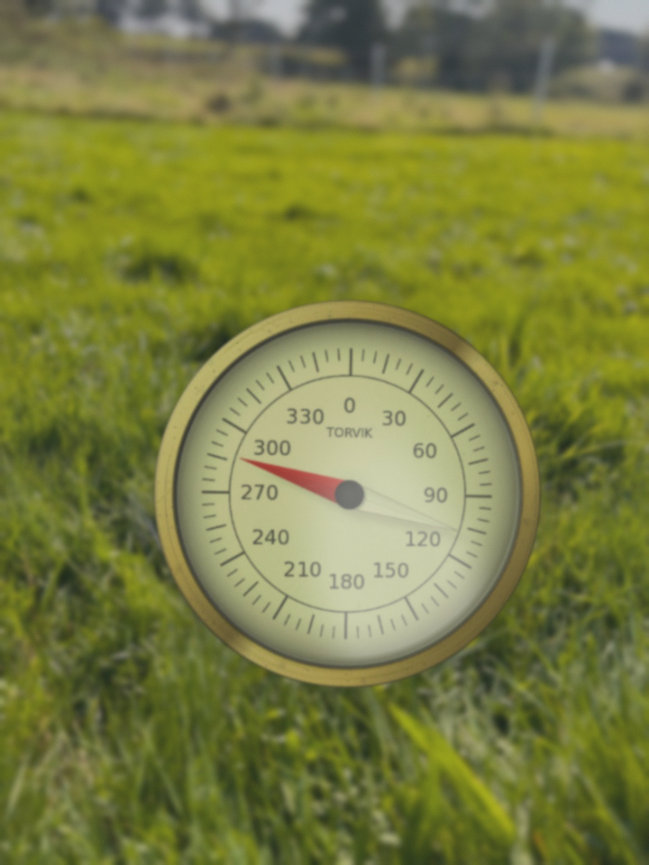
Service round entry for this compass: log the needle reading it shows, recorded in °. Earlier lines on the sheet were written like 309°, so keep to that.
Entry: 287.5°
